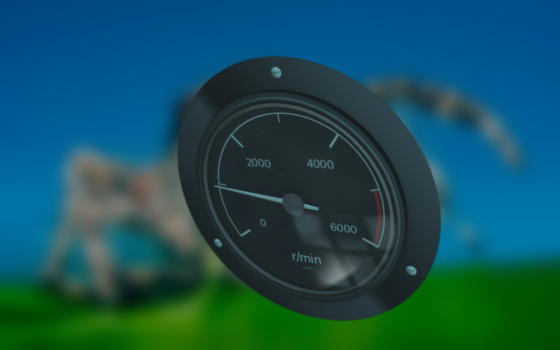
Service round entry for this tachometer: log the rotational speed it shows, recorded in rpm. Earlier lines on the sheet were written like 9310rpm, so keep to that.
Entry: 1000rpm
